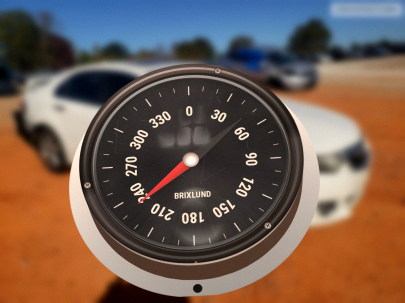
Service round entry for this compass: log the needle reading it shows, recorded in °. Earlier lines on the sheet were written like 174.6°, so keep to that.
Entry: 230°
